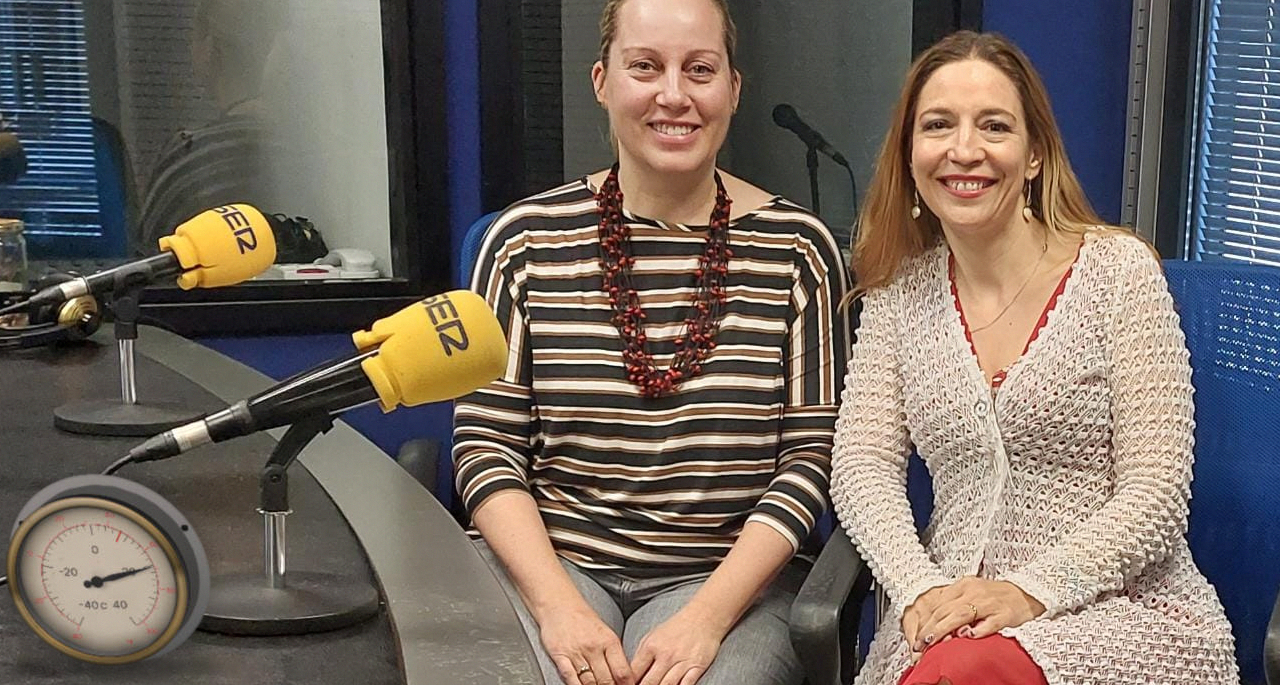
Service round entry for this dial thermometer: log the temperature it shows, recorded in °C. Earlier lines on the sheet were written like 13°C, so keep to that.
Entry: 20°C
